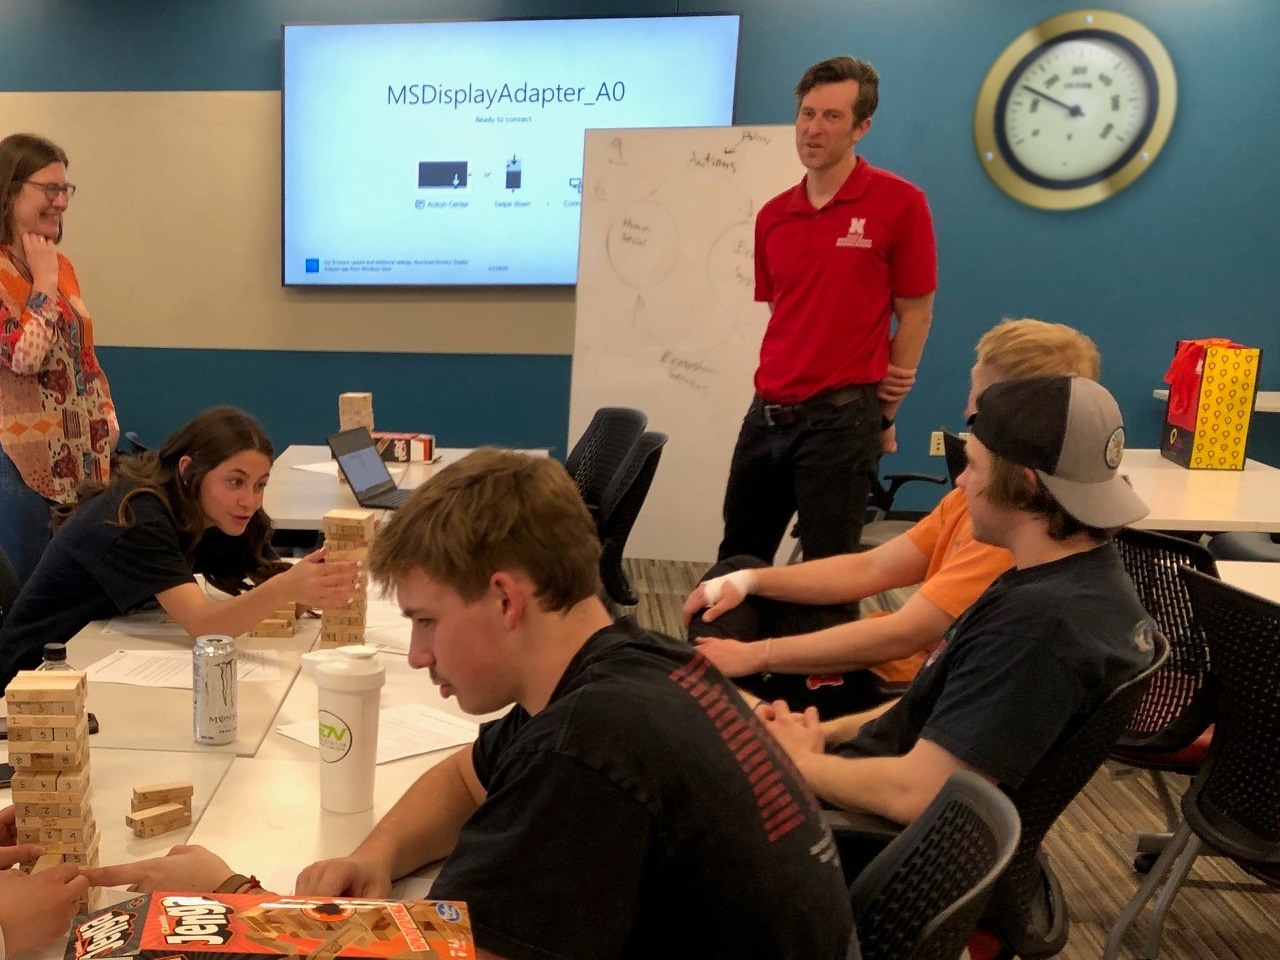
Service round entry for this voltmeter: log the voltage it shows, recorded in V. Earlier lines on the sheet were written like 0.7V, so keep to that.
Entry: 140V
